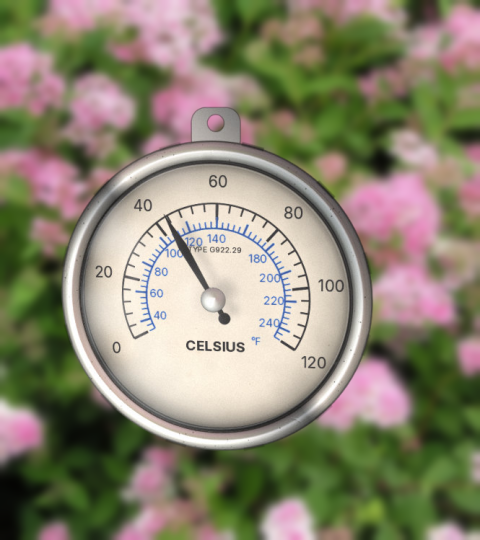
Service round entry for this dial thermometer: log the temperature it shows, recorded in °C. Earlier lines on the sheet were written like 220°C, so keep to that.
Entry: 44°C
